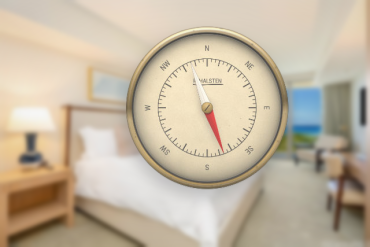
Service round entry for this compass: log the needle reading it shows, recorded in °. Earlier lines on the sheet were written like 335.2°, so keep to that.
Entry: 160°
